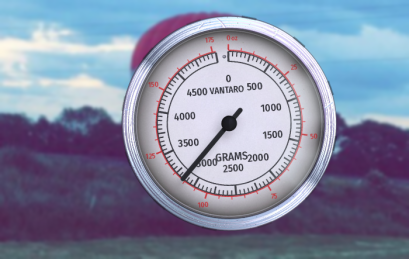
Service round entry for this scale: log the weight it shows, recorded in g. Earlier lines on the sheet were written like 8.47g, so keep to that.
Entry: 3150g
